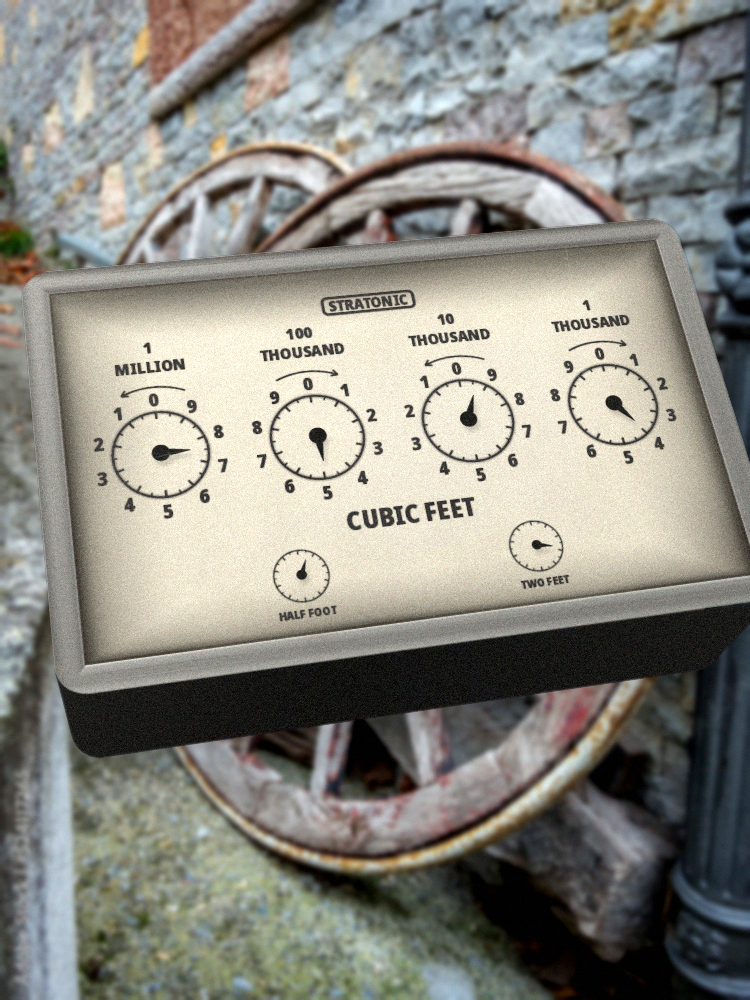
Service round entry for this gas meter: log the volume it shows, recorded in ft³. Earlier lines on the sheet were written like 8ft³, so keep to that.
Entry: 749400ft³
